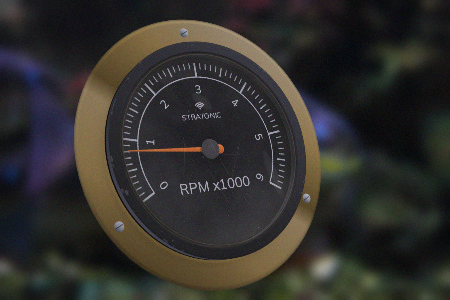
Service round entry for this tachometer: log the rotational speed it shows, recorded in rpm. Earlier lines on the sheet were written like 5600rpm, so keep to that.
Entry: 800rpm
